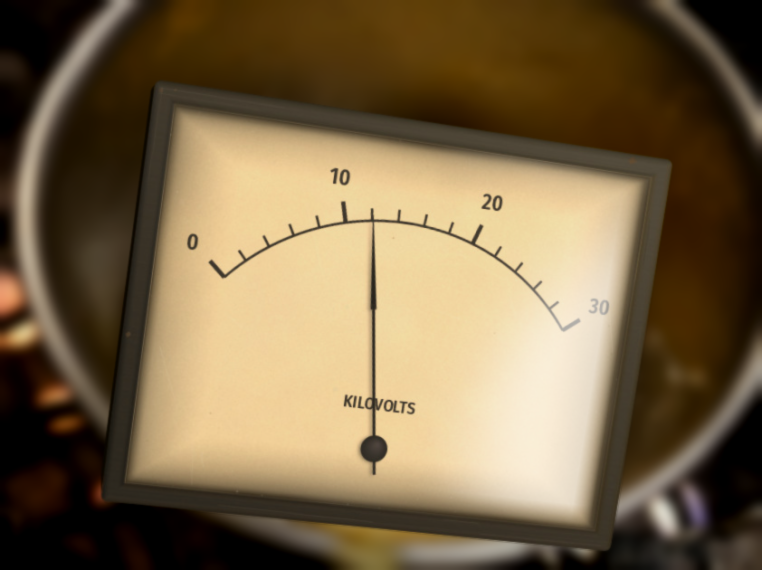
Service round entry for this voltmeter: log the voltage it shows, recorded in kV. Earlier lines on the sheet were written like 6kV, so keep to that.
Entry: 12kV
